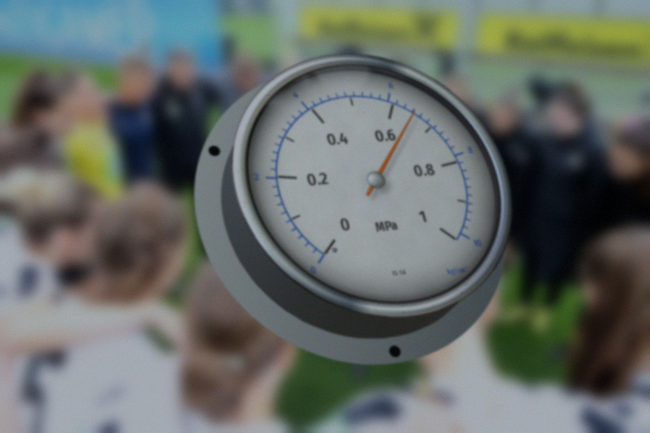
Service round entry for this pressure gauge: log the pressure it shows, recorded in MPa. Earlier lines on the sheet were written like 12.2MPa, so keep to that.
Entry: 0.65MPa
